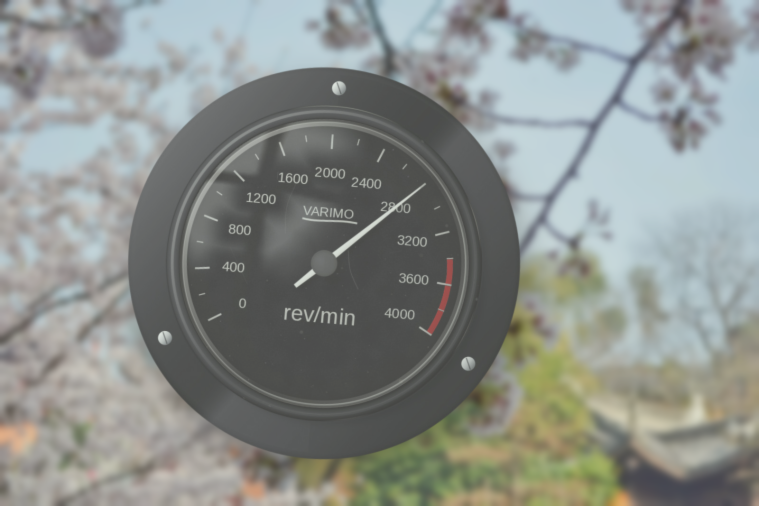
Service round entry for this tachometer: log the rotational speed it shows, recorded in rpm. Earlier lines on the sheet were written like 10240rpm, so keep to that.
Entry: 2800rpm
